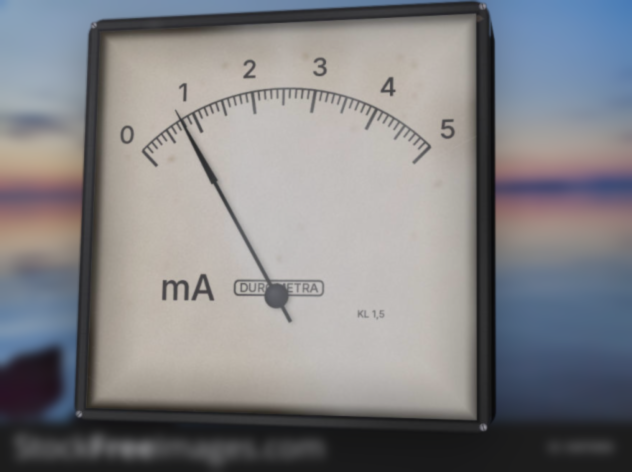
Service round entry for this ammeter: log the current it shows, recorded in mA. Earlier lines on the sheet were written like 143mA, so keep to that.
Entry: 0.8mA
